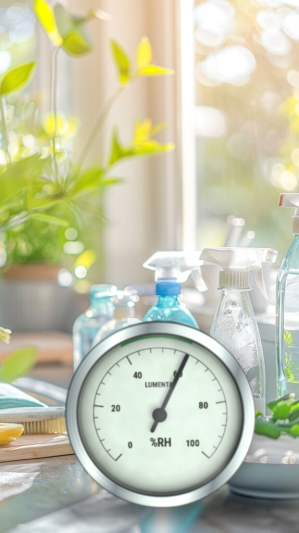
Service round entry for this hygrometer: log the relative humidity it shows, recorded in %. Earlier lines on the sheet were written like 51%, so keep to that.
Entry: 60%
